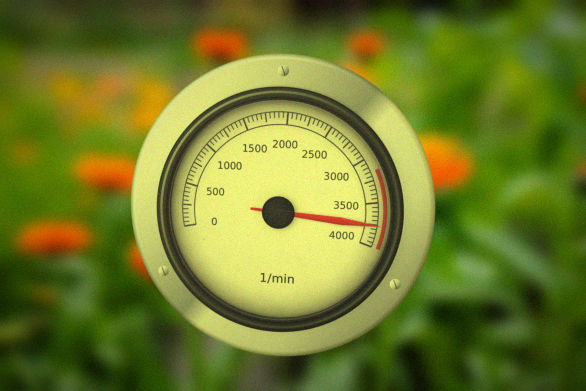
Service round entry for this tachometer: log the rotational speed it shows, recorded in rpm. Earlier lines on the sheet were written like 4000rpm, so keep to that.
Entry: 3750rpm
